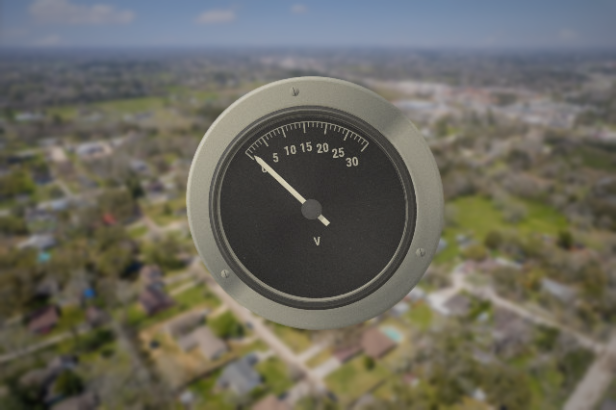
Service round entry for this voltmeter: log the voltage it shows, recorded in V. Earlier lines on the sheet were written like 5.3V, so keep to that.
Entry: 1V
